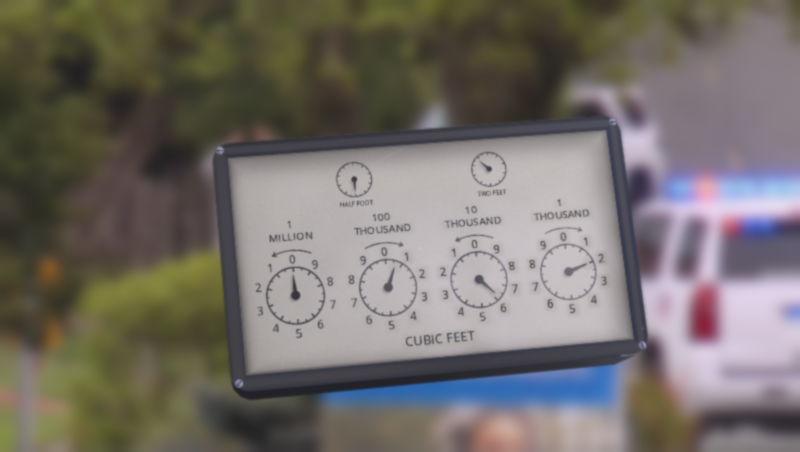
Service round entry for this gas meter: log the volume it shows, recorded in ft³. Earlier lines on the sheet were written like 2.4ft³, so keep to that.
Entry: 6200ft³
